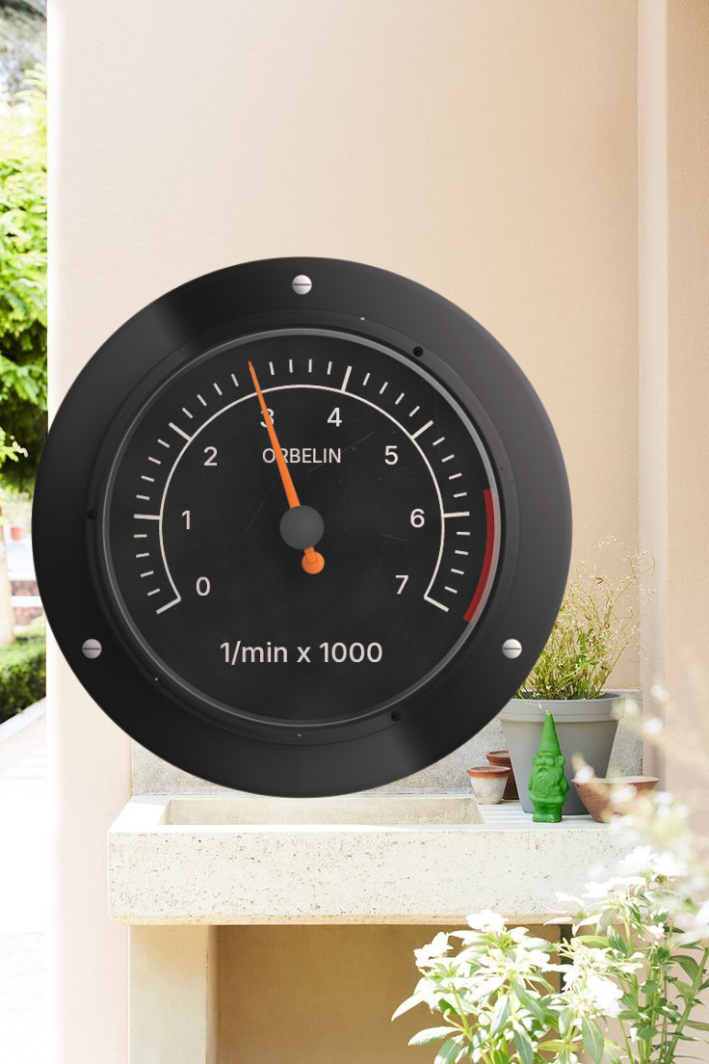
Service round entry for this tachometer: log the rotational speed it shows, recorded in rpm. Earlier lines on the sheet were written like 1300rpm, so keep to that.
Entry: 3000rpm
